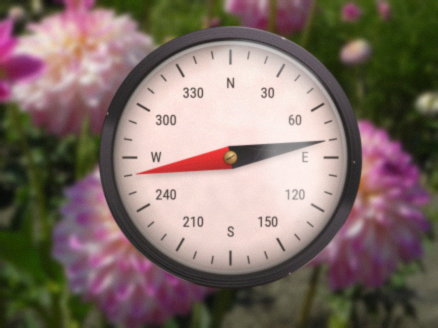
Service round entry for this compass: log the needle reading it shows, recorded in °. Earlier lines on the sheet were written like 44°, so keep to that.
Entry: 260°
